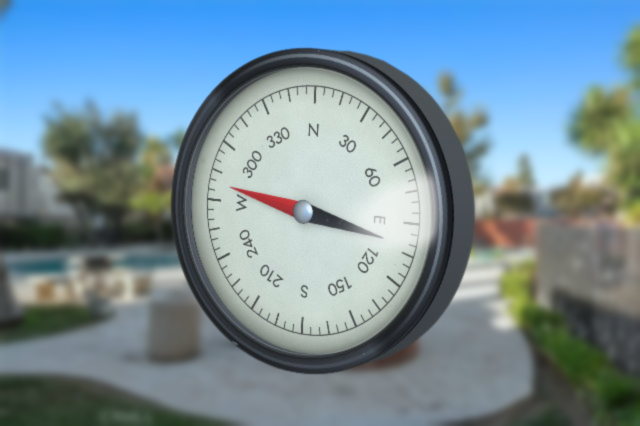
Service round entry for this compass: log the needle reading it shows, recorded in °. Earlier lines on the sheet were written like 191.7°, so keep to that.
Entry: 280°
